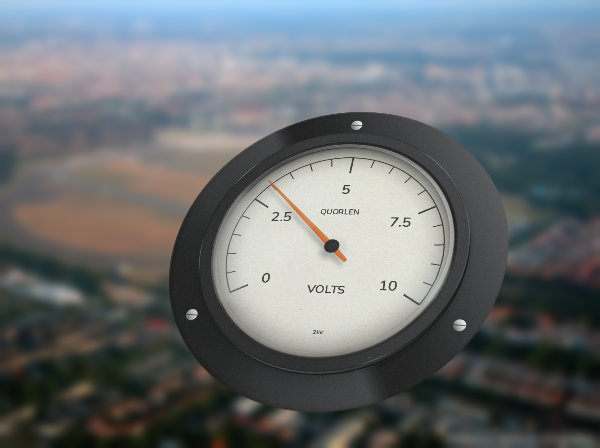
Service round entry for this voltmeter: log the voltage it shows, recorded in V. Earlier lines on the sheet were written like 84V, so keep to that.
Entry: 3V
